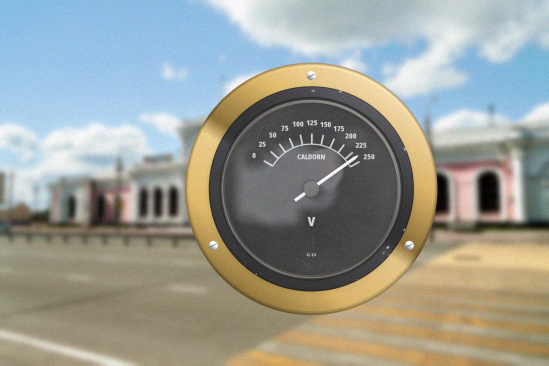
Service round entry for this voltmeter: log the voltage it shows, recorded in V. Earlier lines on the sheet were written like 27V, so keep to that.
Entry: 237.5V
